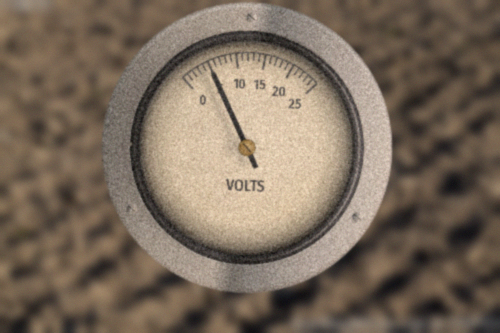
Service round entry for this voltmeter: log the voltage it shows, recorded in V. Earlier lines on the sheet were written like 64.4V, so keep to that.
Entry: 5V
